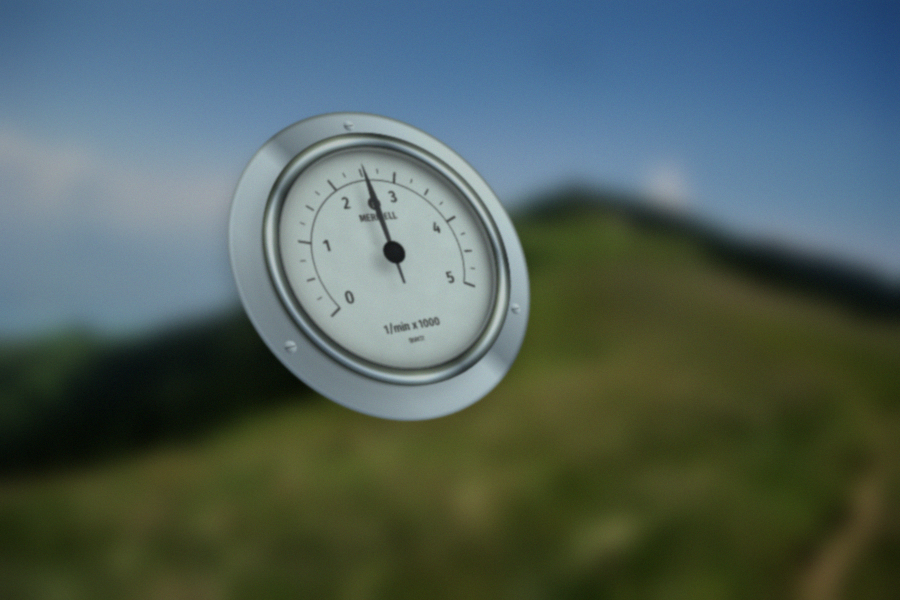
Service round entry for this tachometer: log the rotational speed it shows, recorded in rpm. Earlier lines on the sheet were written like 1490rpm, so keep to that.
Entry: 2500rpm
